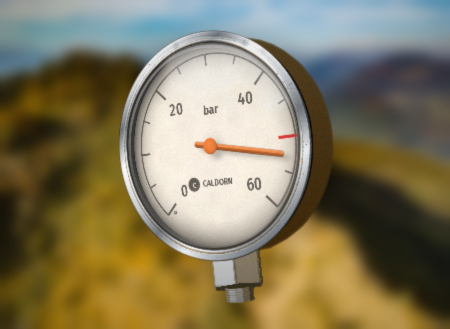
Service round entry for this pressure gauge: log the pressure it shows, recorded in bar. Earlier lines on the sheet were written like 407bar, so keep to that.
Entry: 52.5bar
